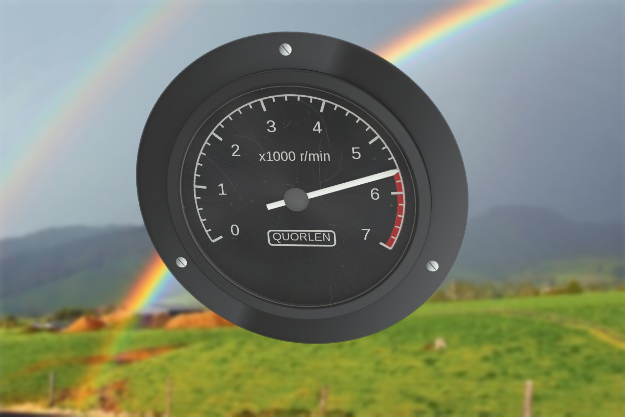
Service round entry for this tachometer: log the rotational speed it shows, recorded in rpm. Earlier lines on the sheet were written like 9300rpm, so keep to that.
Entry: 5600rpm
